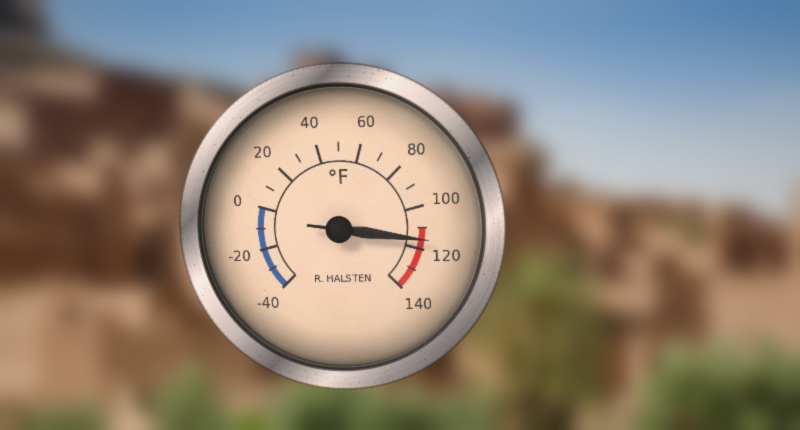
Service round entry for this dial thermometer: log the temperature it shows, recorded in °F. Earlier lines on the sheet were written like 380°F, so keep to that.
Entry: 115°F
